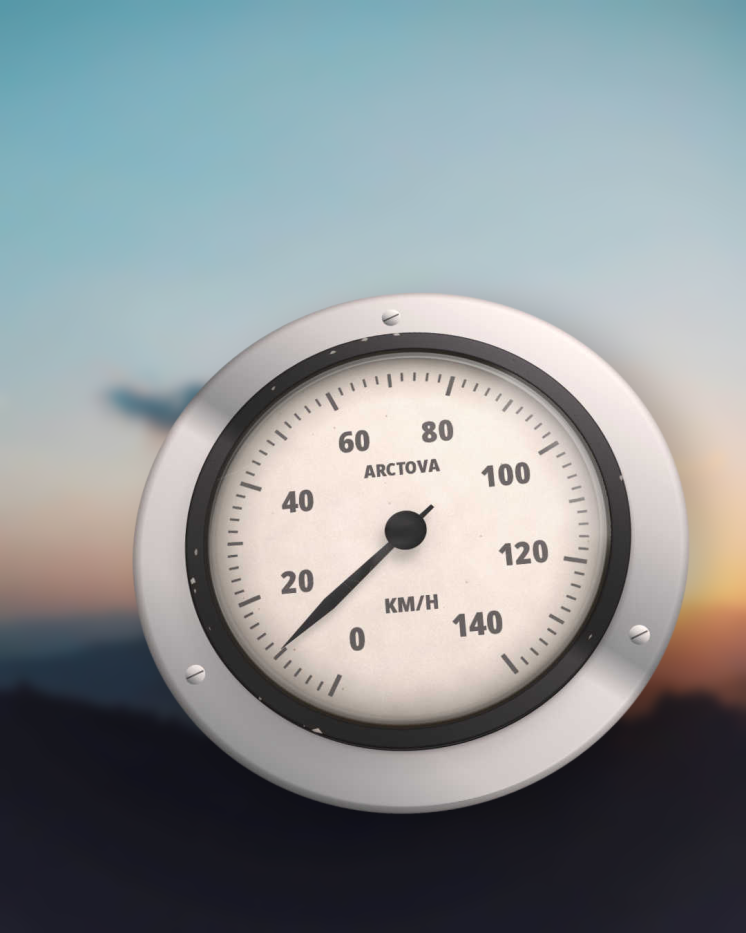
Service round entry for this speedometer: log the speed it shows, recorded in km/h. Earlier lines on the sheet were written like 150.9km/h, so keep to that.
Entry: 10km/h
